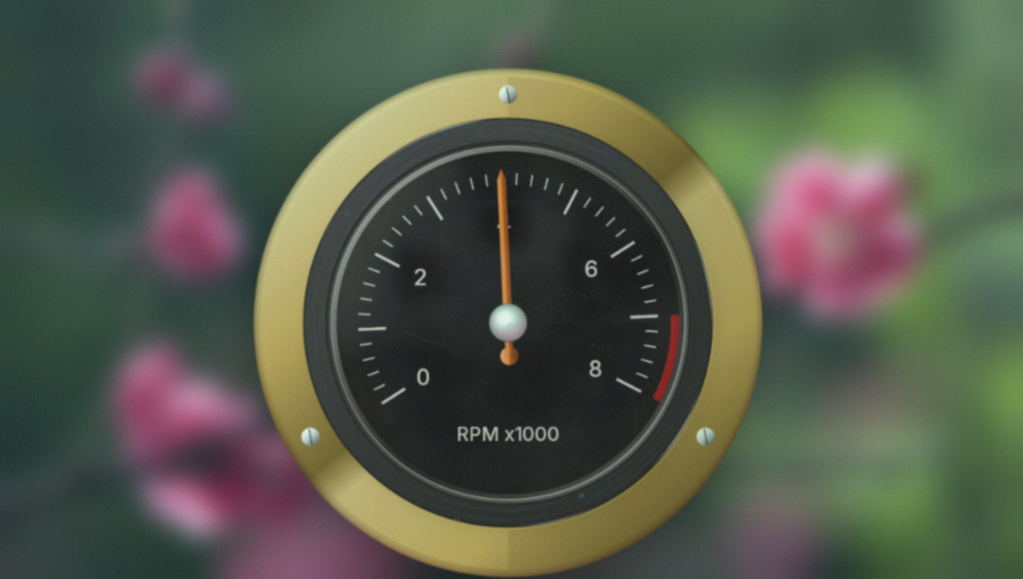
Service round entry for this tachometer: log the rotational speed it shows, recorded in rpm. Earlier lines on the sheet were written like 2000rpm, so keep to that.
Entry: 4000rpm
